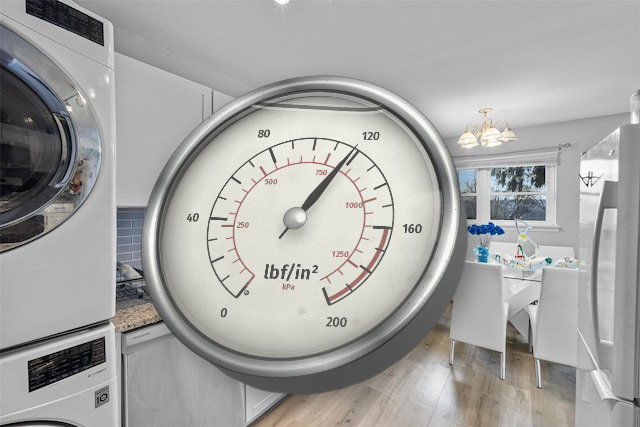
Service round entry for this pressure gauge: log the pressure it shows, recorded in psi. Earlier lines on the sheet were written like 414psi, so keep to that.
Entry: 120psi
